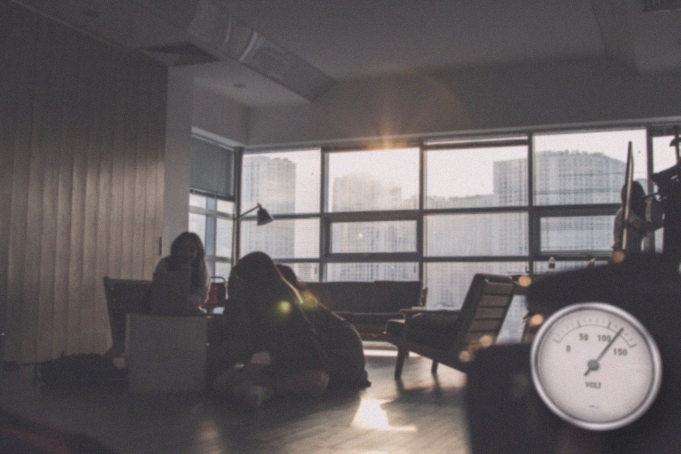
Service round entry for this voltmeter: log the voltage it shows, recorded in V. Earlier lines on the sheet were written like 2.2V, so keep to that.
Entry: 120V
